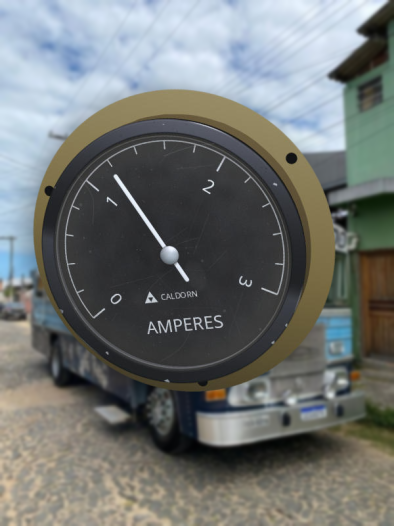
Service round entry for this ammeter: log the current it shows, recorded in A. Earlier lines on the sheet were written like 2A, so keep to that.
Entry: 1.2A
